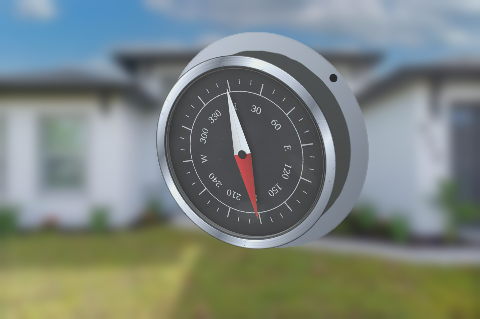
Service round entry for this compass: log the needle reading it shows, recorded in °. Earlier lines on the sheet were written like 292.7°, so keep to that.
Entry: 180°
